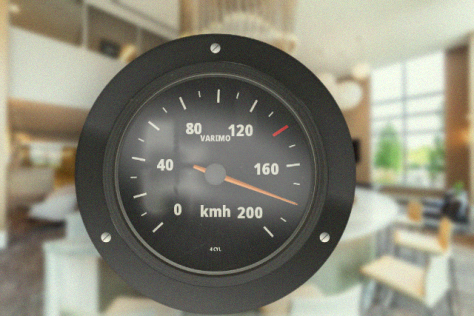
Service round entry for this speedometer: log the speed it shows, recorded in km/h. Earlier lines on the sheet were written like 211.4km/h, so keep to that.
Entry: 180km/h
